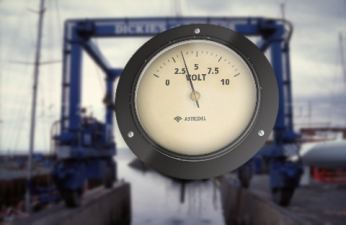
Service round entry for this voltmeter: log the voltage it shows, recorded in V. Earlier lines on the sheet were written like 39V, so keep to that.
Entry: 3.5V
